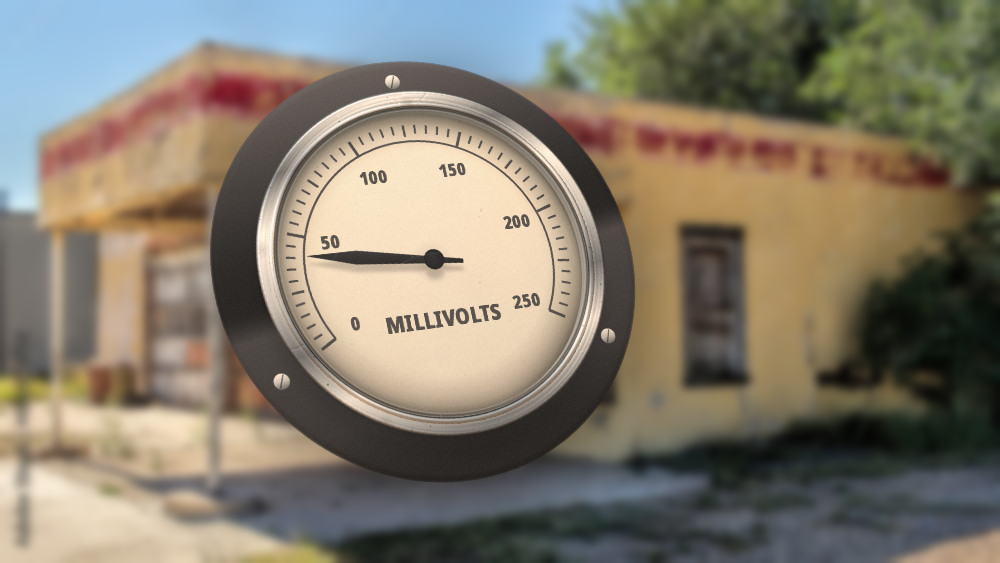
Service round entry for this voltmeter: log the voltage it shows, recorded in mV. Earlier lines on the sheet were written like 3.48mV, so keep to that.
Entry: 40mV
